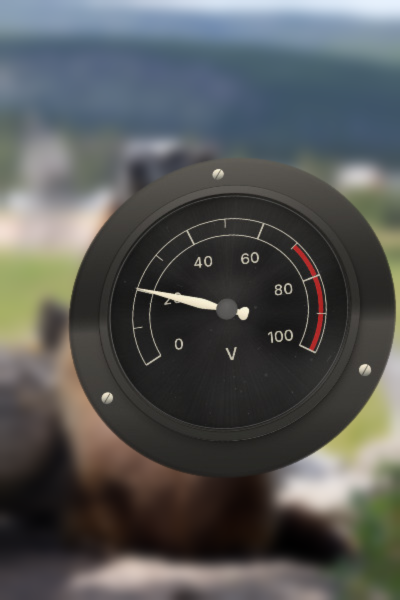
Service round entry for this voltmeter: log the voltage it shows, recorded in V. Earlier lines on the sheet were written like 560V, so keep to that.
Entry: 20V
